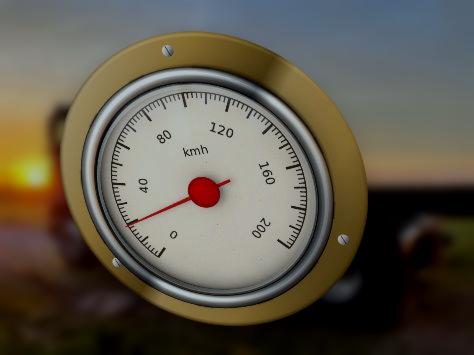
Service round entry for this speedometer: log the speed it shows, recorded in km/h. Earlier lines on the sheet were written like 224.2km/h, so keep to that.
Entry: 20km/h
